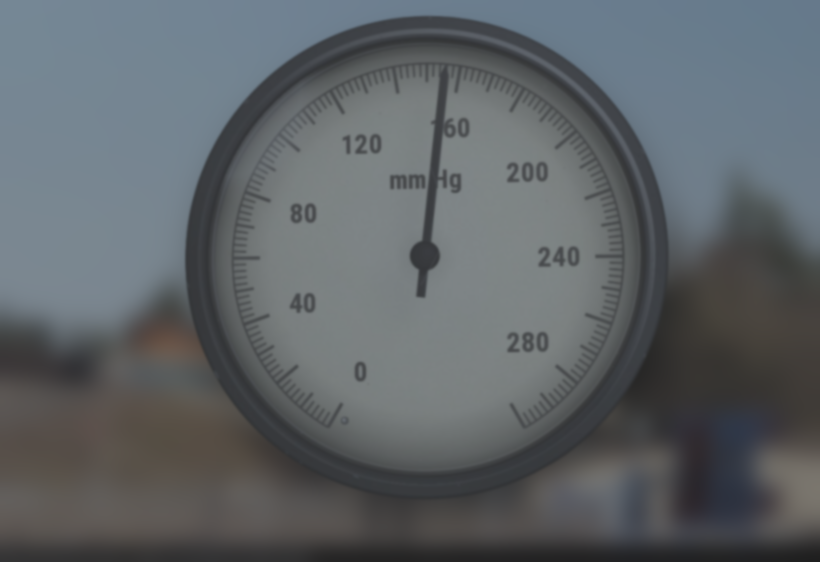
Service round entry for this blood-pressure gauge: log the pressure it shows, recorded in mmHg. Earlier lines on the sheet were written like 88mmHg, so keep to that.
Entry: 156mmHg
